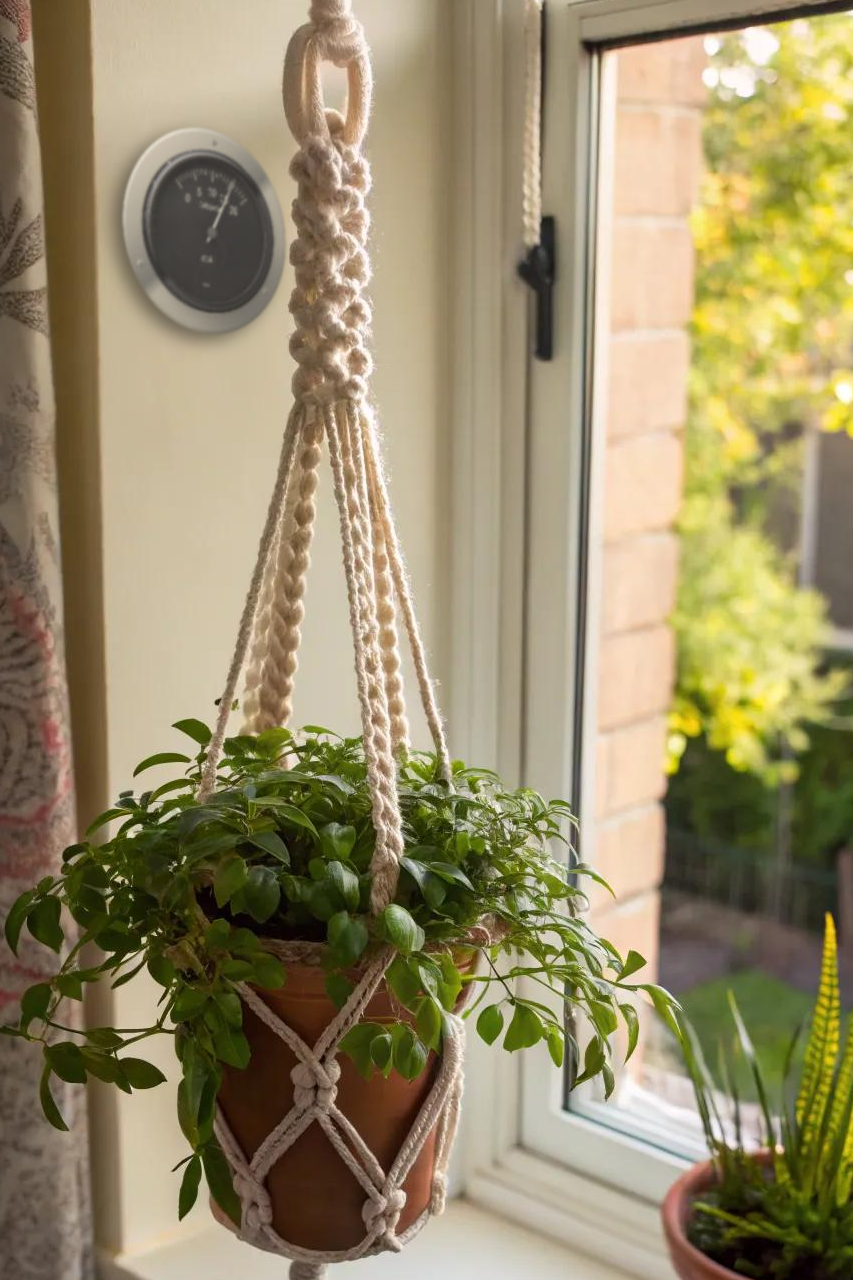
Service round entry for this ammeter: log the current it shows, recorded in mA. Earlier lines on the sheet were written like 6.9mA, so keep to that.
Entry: 15mA
